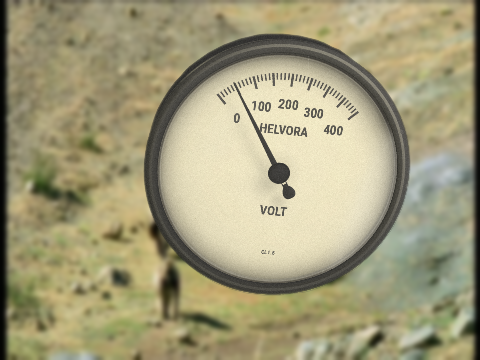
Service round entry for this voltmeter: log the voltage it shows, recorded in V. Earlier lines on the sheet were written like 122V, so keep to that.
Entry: 50V
